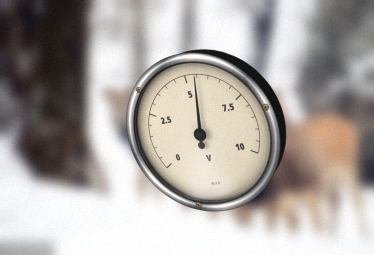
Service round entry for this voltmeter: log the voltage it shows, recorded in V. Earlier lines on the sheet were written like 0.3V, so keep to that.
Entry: 5.5V
